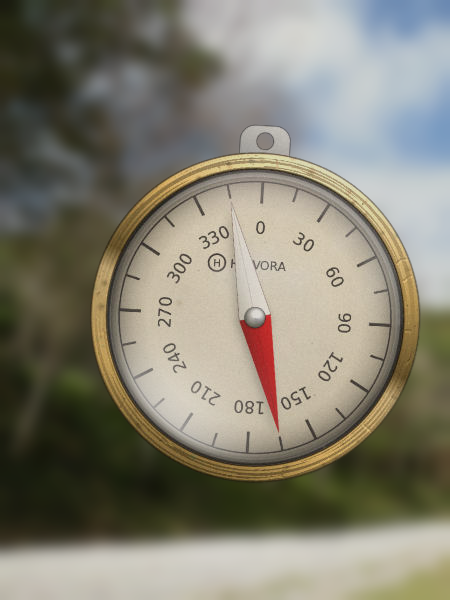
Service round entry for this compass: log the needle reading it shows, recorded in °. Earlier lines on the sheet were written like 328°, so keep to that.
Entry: 165°
